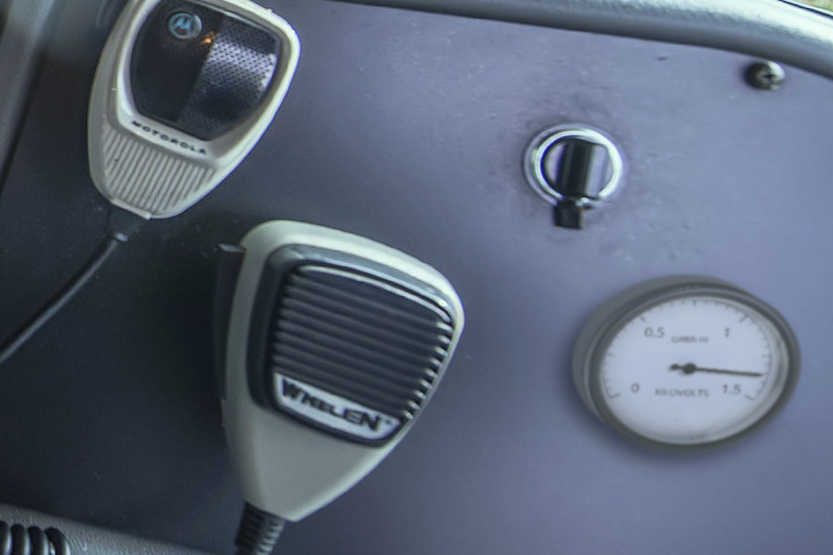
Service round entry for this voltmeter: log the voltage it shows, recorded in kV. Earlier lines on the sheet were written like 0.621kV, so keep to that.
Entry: 1.35kV
